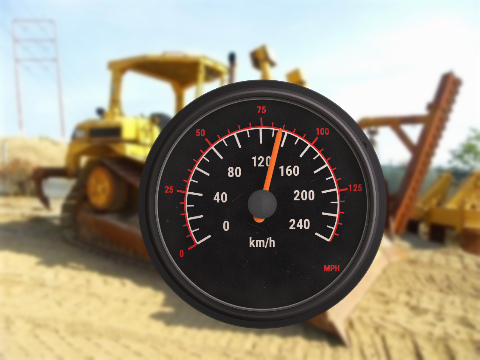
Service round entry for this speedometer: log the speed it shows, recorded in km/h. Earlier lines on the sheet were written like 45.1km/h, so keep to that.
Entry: 135km/h
